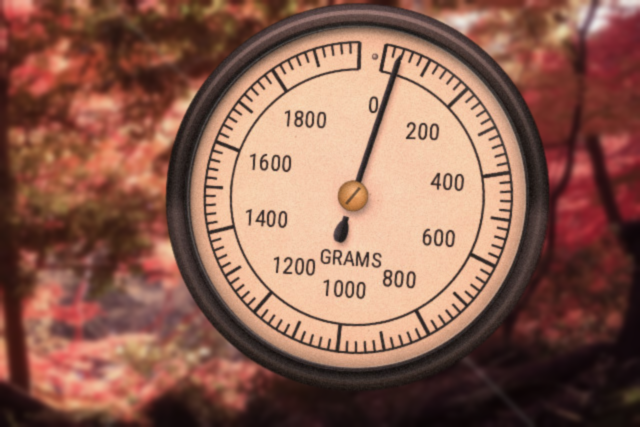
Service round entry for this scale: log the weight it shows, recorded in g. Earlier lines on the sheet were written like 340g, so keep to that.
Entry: 40g
